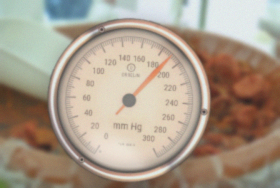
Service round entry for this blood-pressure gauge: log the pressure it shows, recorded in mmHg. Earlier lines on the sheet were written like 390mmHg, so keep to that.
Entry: 190mmHg
